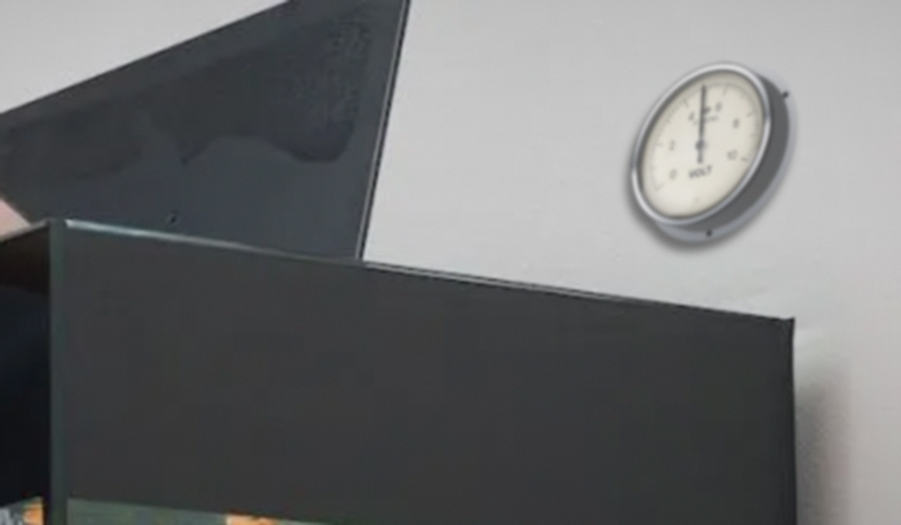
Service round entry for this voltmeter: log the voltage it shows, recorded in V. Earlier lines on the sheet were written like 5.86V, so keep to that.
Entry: 5V
